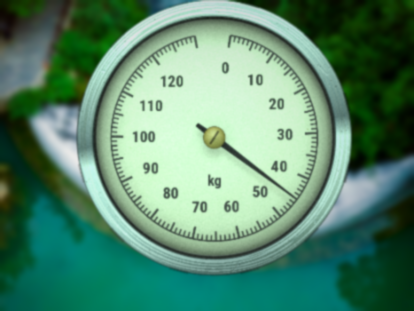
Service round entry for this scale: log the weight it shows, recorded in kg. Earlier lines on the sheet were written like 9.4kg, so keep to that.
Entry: 45kg
